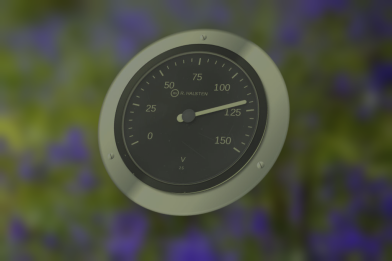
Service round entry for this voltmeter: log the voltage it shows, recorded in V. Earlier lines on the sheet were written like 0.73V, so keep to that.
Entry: 120V
